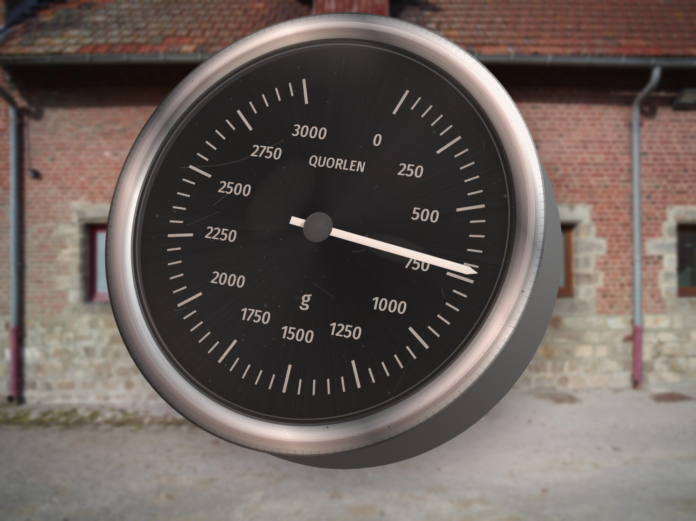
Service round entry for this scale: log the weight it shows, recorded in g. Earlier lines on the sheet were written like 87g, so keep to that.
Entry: 725g
